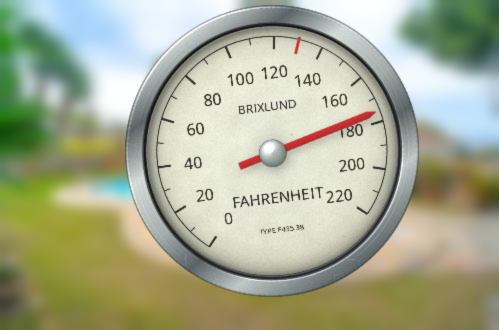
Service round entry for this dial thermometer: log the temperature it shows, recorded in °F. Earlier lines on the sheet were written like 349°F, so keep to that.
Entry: 175°F
